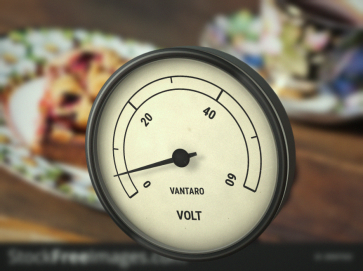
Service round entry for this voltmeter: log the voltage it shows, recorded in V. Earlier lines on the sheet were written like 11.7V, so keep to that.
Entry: 5V
